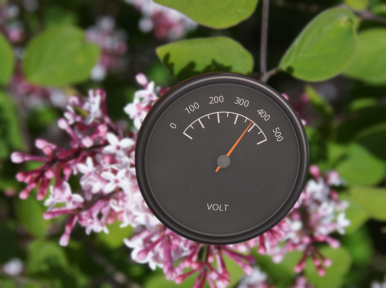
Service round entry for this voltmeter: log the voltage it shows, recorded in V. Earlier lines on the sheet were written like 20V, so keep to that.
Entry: 375V
